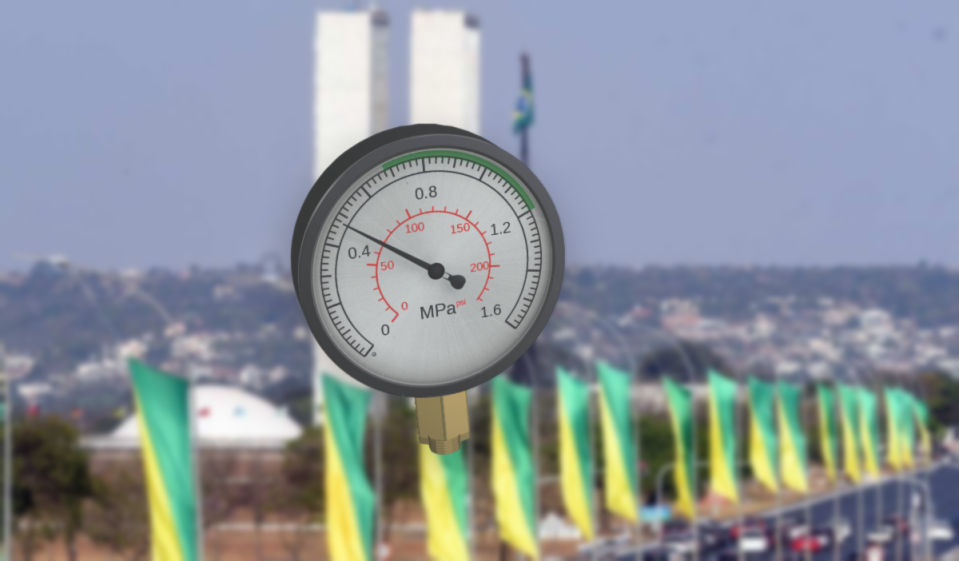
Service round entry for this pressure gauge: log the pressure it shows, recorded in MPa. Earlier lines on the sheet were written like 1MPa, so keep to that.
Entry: 0.48MPa
